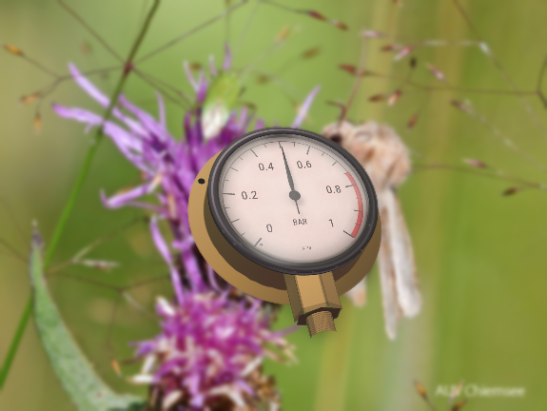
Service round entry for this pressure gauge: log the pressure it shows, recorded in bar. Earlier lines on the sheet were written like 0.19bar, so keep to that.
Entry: 0.5bar
